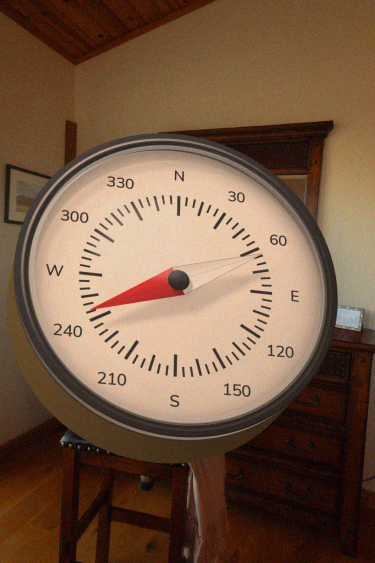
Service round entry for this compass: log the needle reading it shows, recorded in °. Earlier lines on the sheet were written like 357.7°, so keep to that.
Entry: 245°
